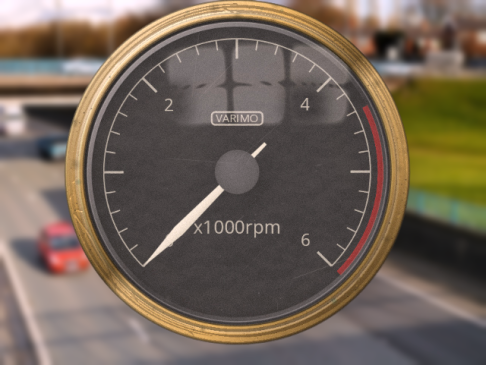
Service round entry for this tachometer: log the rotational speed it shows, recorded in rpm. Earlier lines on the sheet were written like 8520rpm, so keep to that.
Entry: 0rpm
